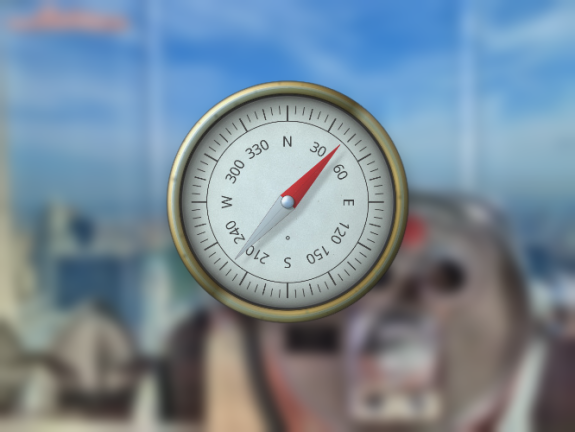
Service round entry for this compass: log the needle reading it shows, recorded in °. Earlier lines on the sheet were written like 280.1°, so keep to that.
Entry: 42.5°
